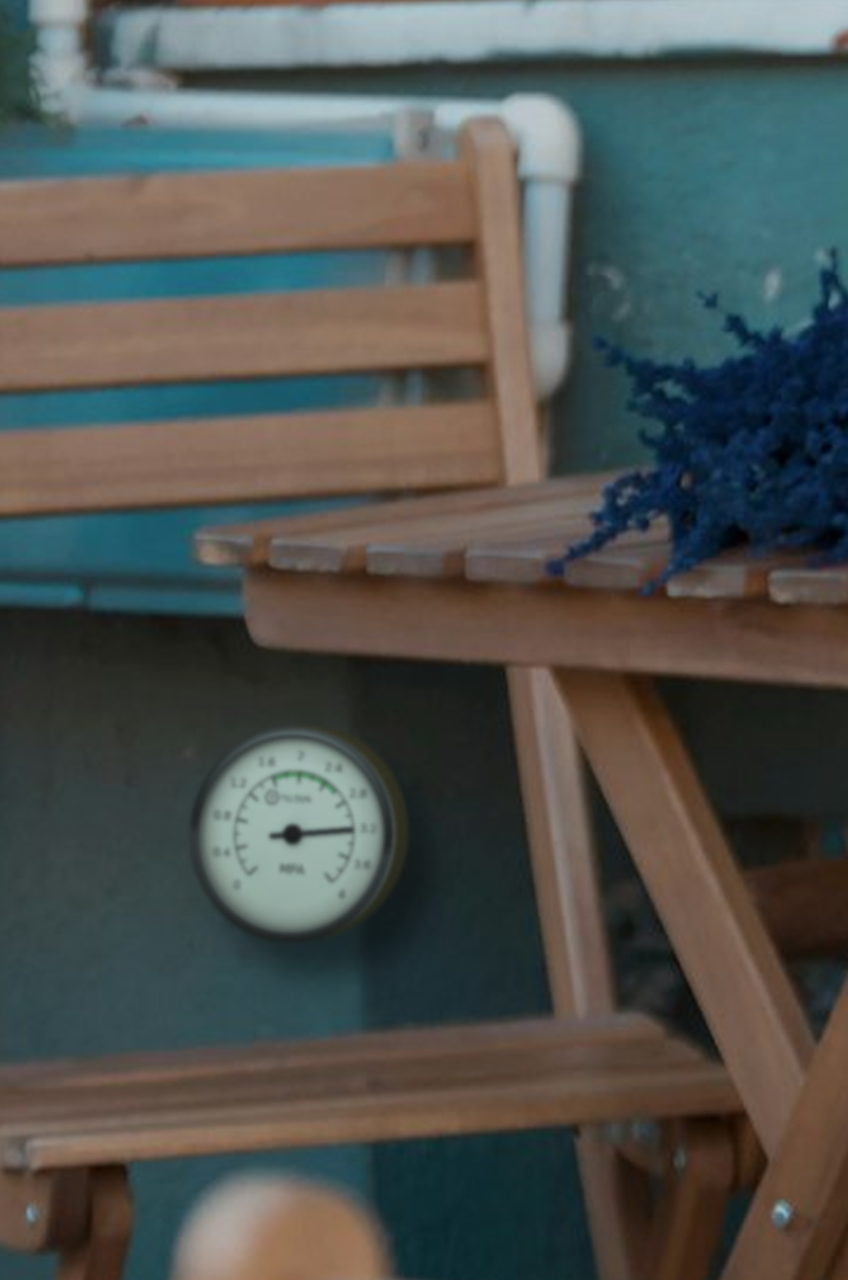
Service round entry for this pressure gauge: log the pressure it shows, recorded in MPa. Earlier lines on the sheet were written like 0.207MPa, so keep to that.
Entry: 3.2MPa
